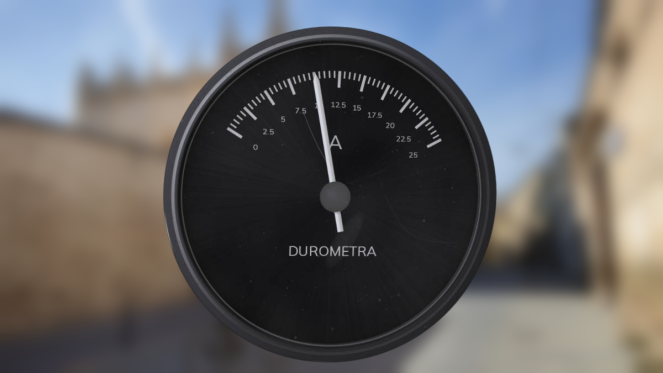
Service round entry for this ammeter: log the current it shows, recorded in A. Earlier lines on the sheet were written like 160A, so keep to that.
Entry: 10A
